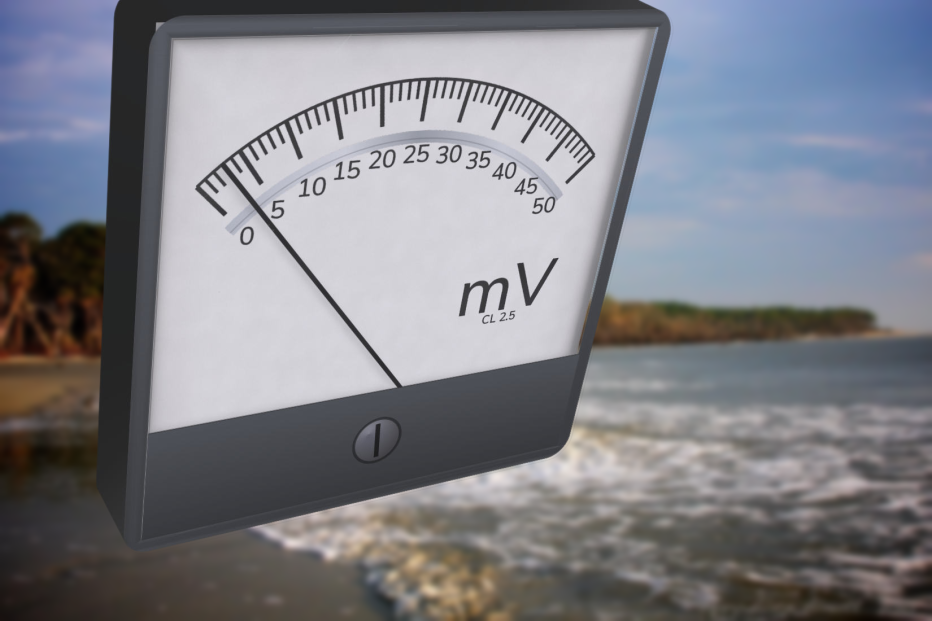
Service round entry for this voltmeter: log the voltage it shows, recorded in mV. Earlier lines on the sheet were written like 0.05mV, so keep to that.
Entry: 3mV
